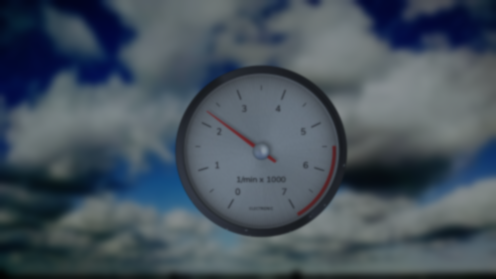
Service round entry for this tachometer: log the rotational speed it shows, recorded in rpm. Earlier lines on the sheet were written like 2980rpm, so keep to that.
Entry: 2250rpm
